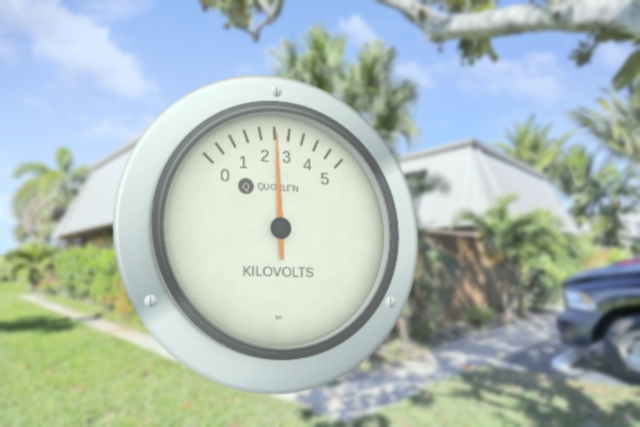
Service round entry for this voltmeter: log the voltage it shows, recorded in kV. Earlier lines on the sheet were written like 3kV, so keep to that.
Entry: 2.5kV
